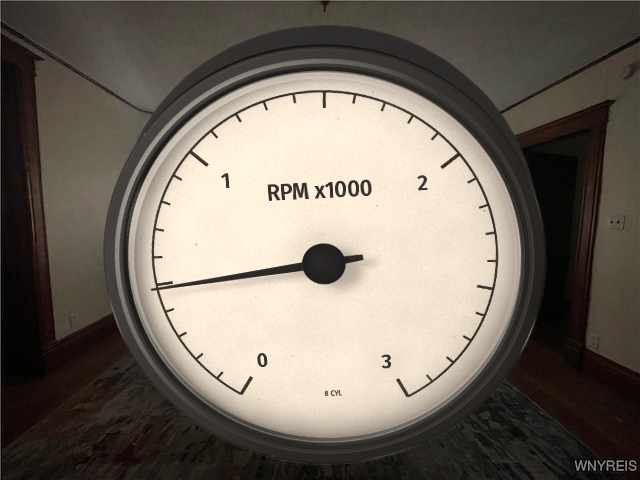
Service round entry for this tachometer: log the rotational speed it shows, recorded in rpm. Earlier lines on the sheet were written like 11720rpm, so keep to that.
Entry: 500rpm
